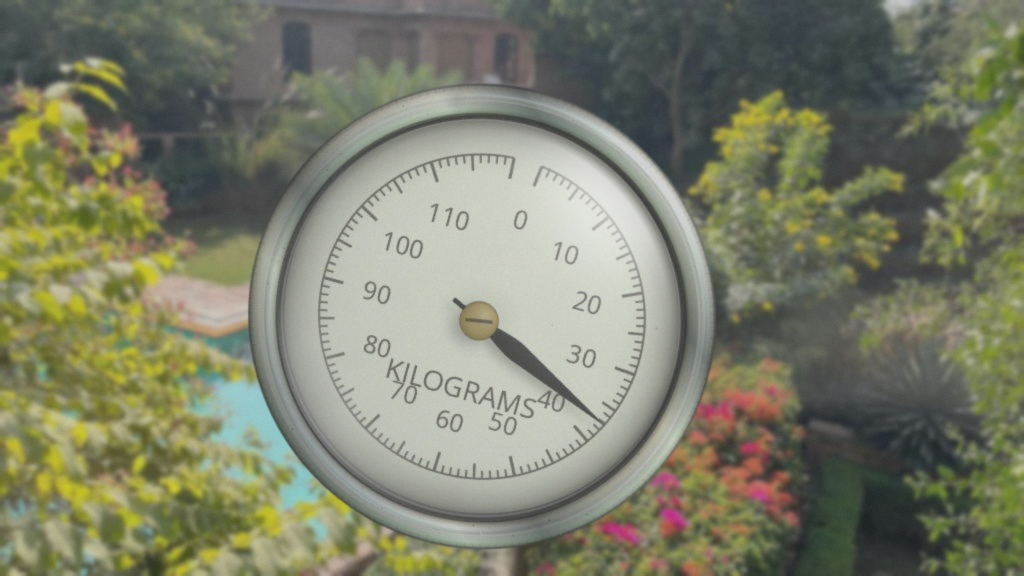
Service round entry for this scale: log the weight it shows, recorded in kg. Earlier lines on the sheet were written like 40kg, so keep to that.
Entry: 37kg
